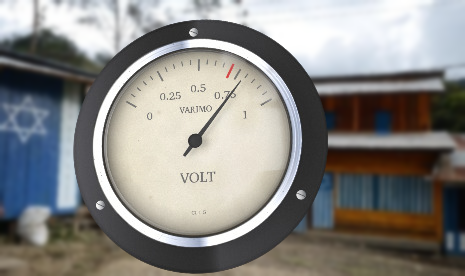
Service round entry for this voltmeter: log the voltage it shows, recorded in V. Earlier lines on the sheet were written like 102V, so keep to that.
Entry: 0.8V
